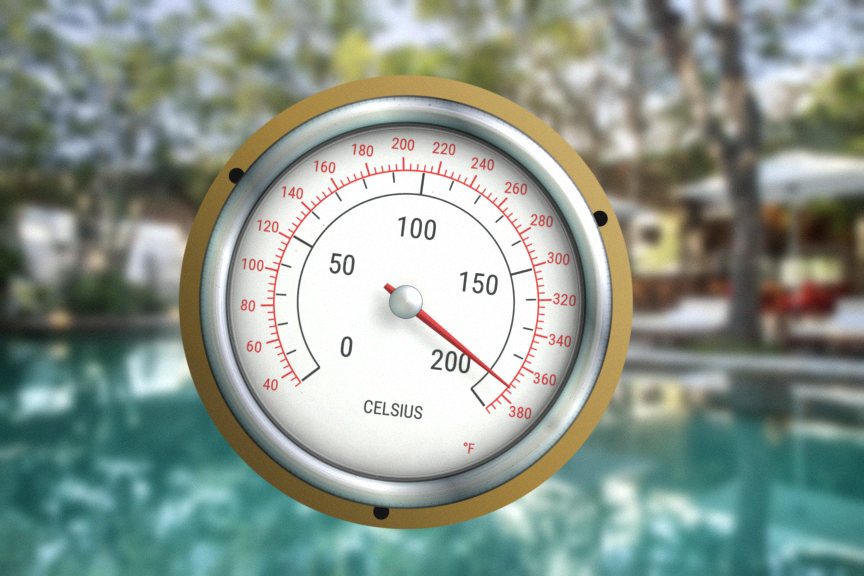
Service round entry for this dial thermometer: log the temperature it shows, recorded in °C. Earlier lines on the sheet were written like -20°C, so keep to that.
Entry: 190°C
